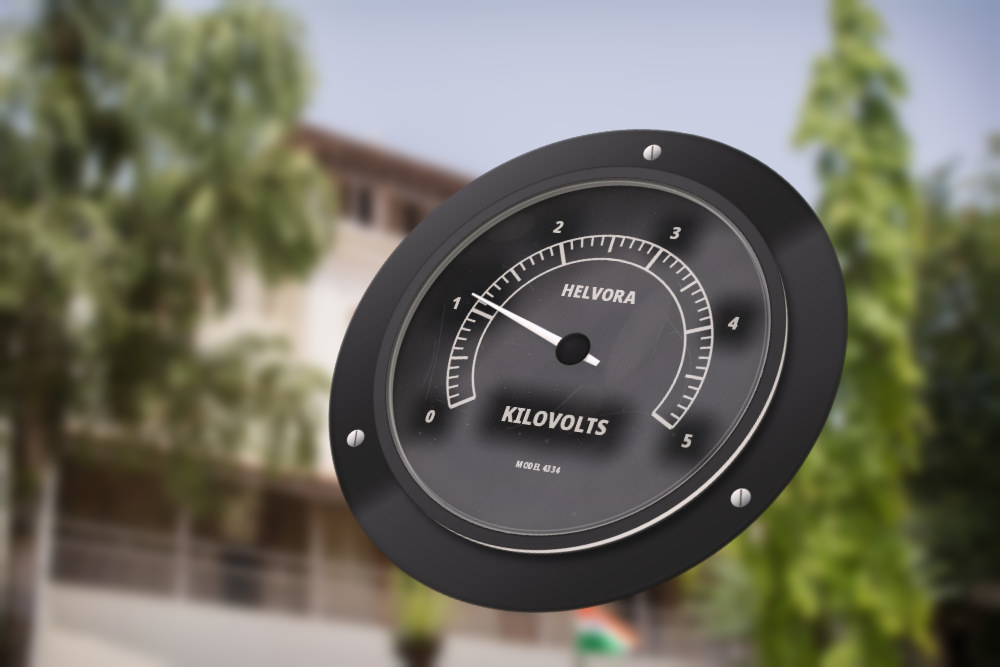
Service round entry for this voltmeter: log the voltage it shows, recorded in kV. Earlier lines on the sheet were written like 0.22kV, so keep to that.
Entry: 1.1kV
